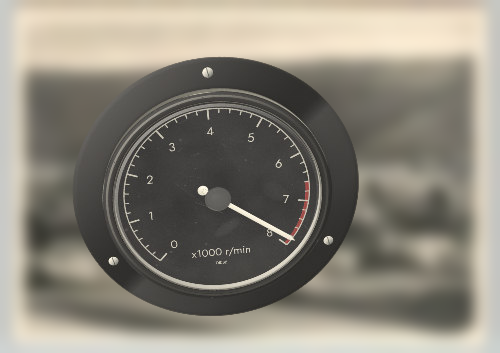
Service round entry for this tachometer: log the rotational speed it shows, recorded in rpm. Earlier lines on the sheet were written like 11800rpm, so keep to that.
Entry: 7800rpm
